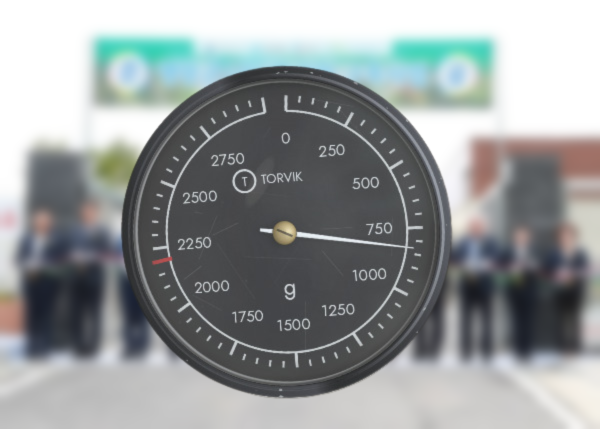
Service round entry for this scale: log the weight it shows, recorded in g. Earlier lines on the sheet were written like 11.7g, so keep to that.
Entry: 825g
